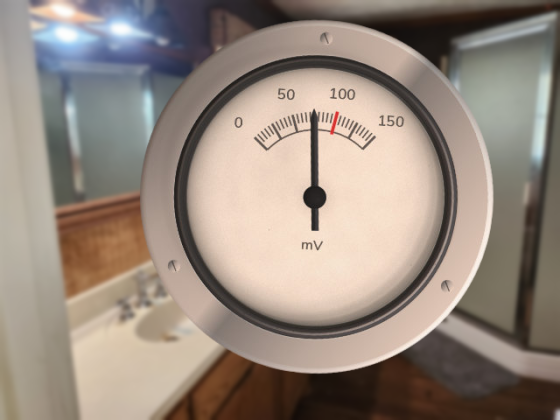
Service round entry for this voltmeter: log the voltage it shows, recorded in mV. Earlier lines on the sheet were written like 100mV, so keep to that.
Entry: 75mV
